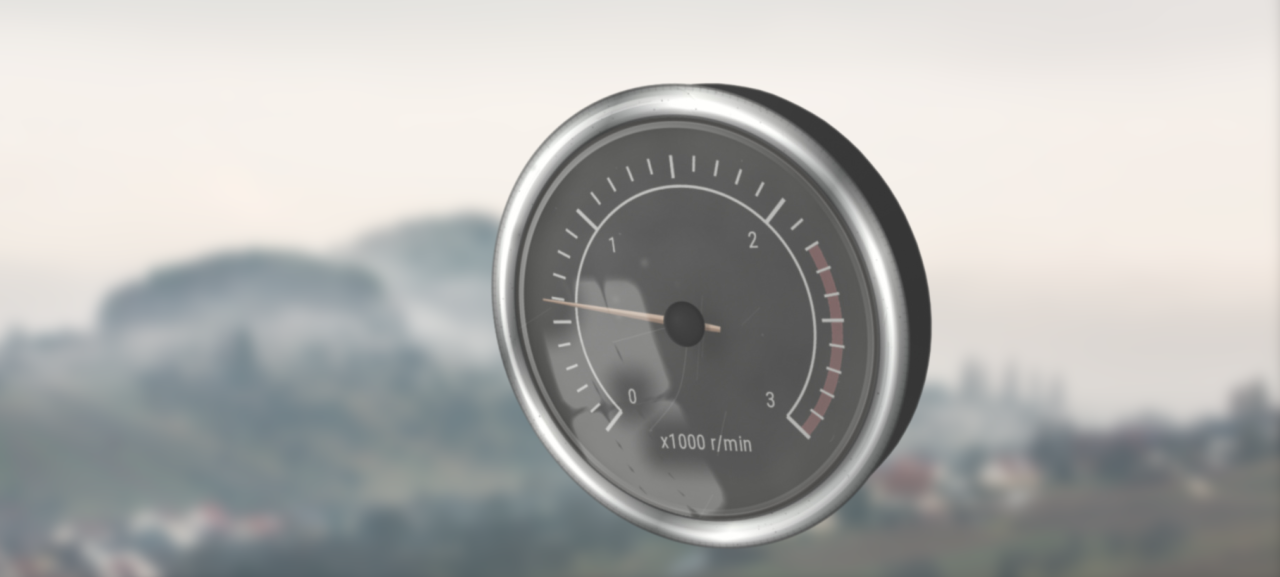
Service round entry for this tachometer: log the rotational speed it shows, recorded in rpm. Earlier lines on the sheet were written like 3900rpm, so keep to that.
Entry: 600rpm
